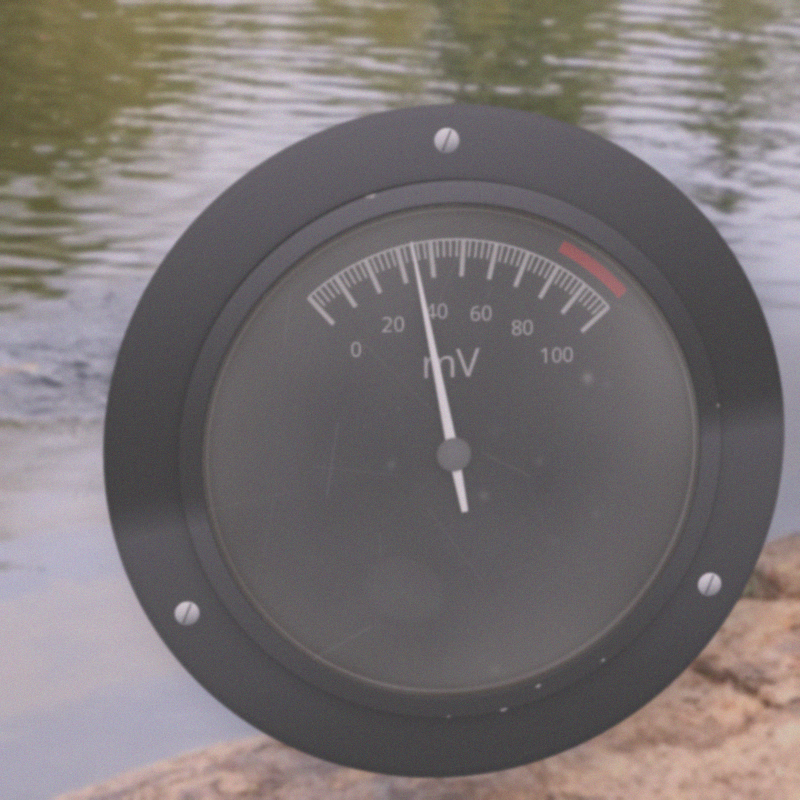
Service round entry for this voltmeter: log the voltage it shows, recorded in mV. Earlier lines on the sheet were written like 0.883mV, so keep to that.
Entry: 34mV
